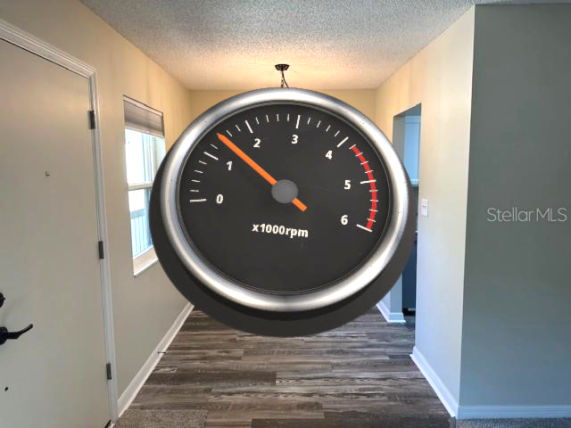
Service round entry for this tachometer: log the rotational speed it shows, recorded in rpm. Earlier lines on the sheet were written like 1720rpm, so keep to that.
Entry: 1400rpm
